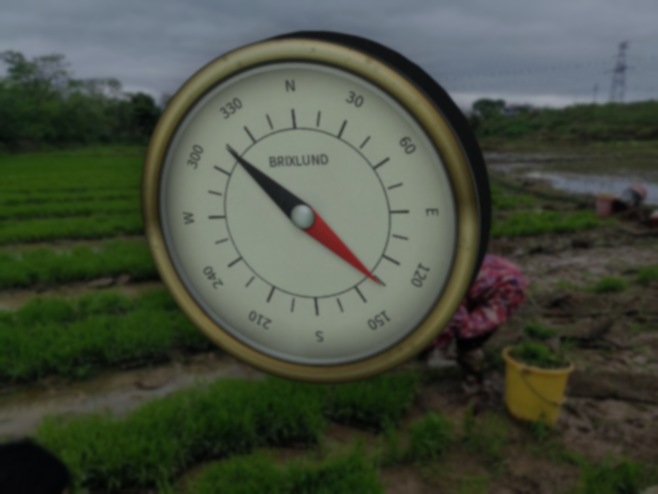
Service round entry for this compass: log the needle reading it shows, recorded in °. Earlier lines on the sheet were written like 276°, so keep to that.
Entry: 135°
